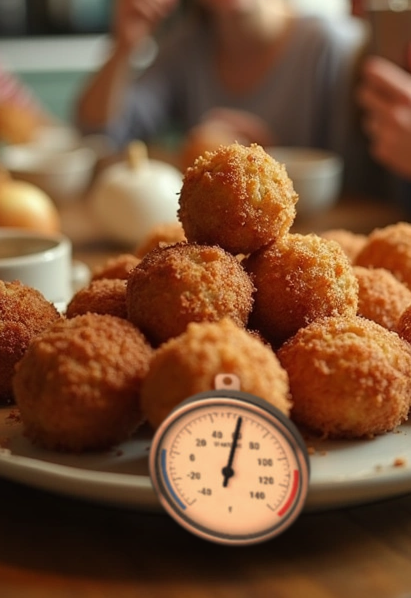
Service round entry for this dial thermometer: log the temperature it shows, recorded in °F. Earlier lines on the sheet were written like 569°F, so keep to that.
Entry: 60°F
